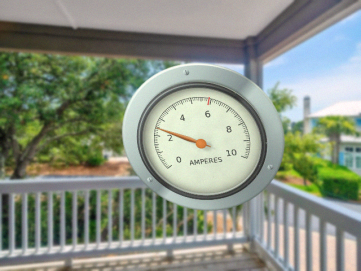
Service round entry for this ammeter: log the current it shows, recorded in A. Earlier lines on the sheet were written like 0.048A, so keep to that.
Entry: 2.5A
